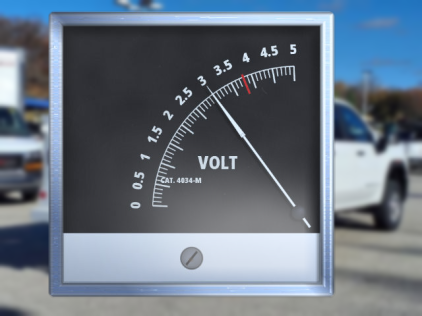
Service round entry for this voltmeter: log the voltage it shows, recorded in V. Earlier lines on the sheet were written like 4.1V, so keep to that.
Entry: 3V
